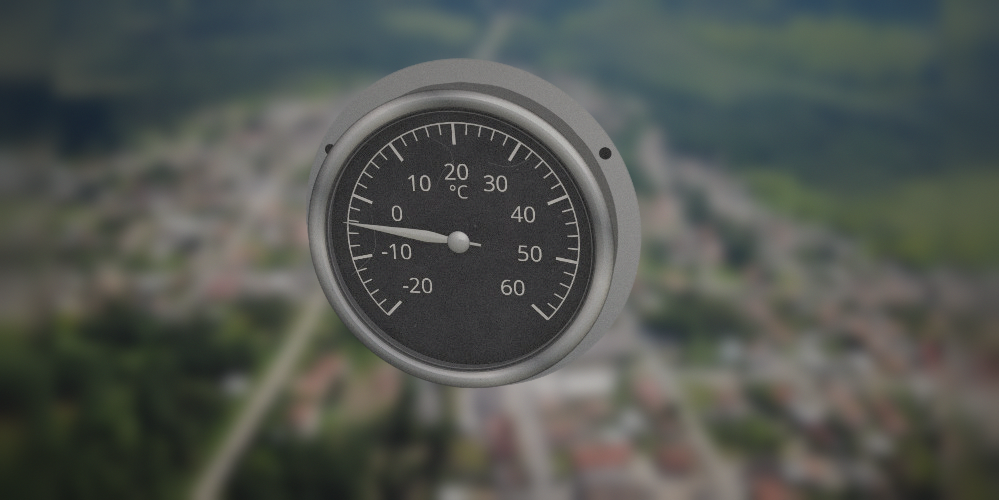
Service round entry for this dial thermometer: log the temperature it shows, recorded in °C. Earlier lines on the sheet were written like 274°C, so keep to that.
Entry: -4°C
